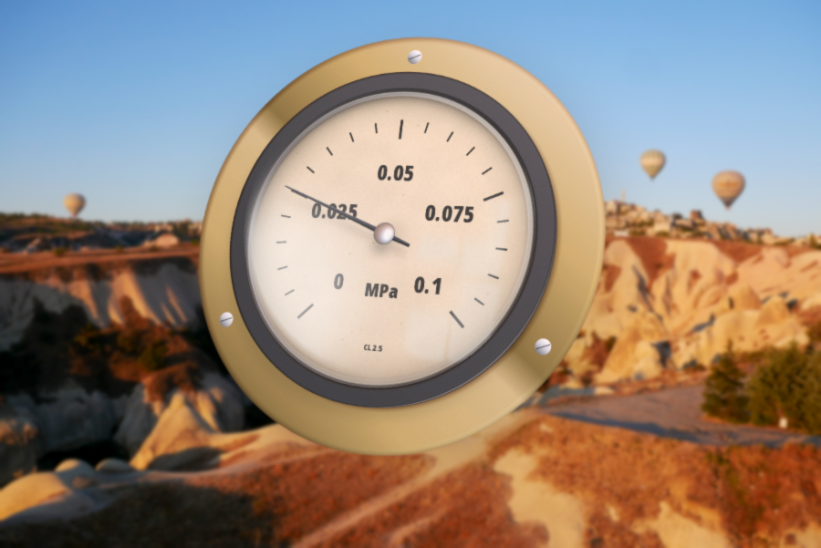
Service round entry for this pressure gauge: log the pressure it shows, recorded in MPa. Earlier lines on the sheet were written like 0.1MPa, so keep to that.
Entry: 0.025MPa
